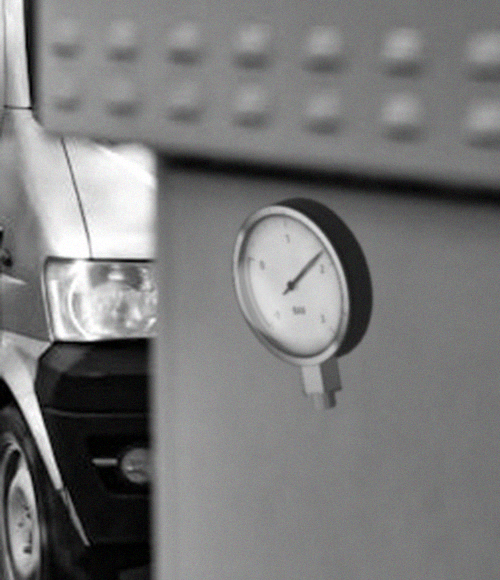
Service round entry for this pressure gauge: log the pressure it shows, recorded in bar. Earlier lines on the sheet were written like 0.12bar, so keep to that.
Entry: 1.8bar
